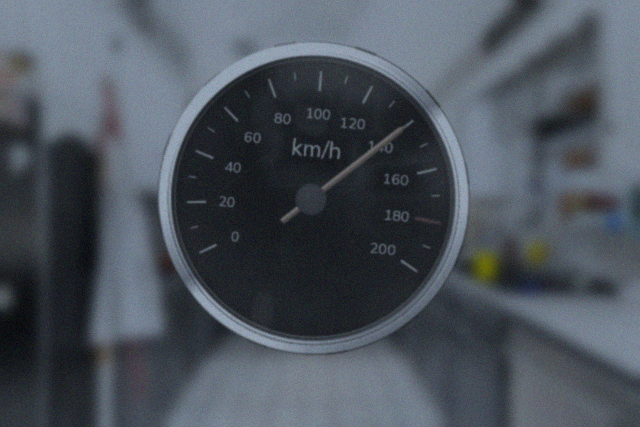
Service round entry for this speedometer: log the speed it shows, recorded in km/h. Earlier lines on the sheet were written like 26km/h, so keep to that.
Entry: 140km/h
